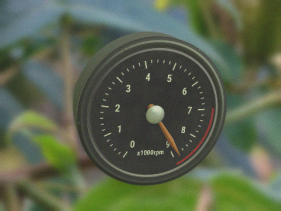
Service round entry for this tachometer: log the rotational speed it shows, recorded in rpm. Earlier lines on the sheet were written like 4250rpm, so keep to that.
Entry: 8800rpm
